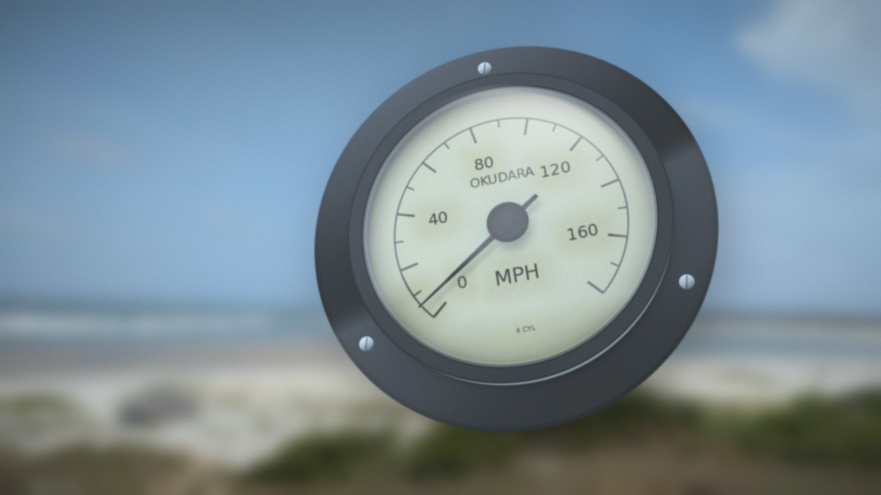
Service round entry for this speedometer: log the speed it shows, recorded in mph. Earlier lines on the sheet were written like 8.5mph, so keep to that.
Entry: 5mph
